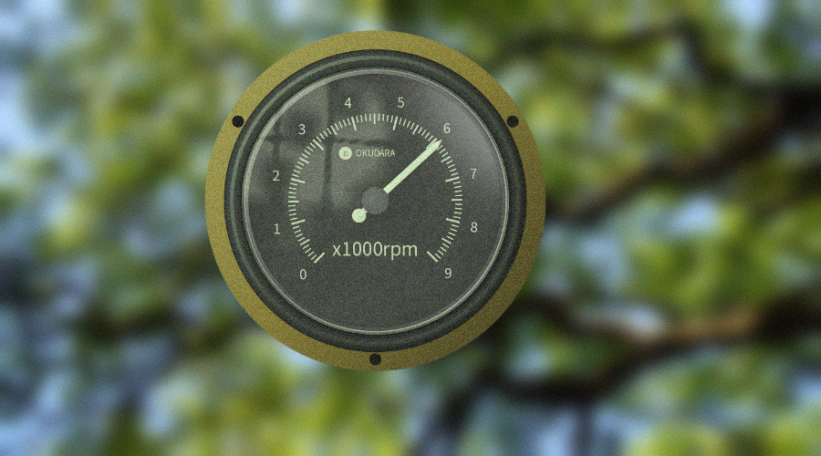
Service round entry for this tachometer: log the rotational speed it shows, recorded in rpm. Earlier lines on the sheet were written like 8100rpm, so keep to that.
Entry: 6100rpm
